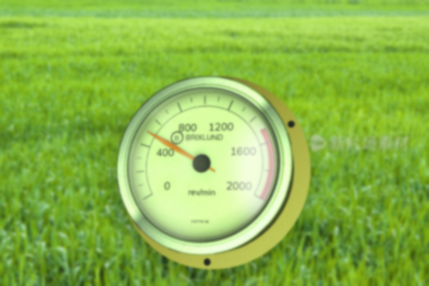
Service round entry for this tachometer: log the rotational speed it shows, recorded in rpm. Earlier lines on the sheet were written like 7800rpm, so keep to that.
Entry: 500rpm
